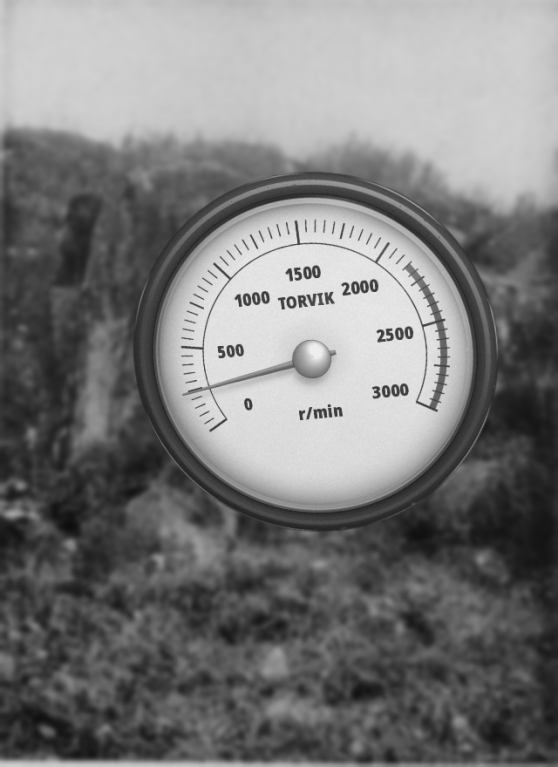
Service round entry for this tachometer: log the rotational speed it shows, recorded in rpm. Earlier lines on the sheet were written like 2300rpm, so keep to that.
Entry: 250rpm
